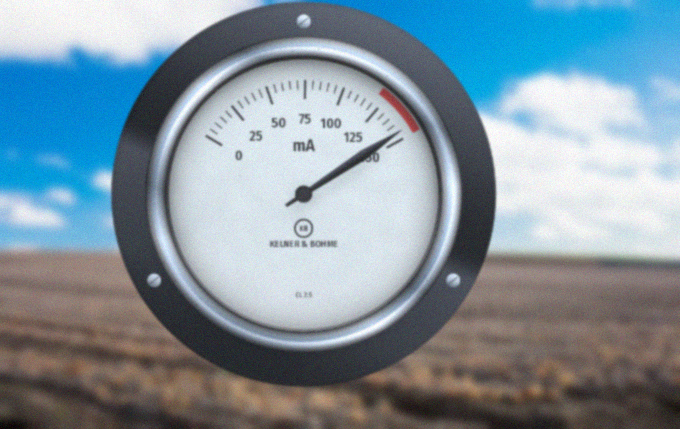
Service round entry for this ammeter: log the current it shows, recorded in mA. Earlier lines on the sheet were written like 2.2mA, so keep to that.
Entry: 145mA
